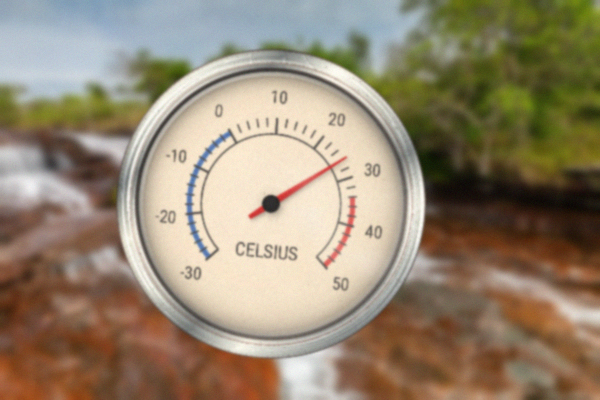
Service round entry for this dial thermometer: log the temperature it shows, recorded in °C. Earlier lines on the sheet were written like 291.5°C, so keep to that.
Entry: 26°C
